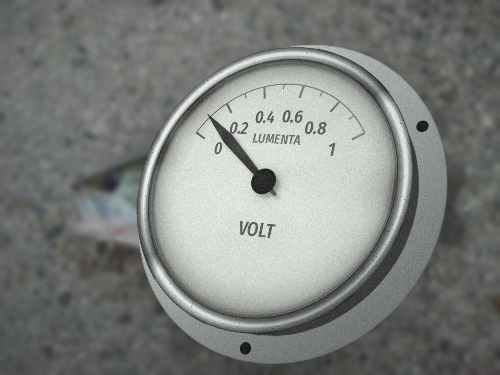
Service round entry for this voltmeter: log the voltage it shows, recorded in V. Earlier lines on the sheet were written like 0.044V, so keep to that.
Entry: 0.1V
